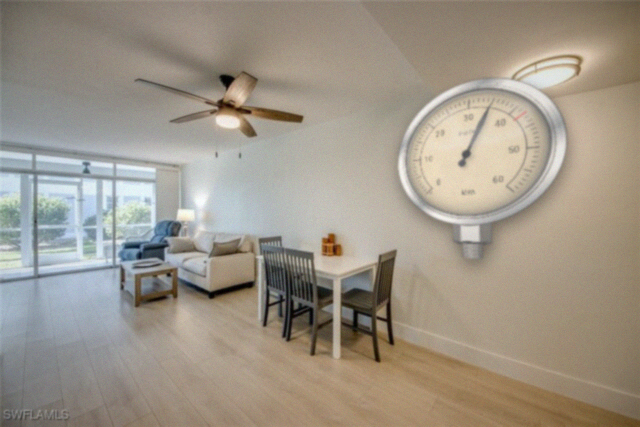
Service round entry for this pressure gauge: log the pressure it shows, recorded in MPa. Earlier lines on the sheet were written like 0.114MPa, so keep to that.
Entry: 35MPa
